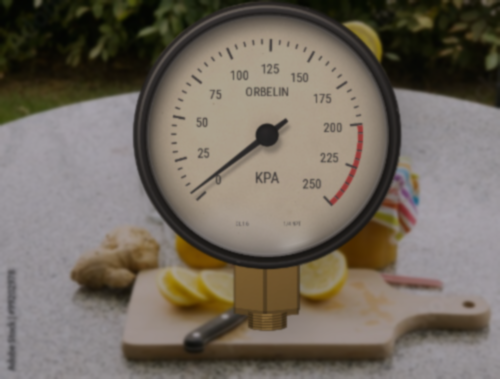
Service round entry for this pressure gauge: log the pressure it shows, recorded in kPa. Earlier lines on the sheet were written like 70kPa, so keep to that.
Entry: 5kPa
